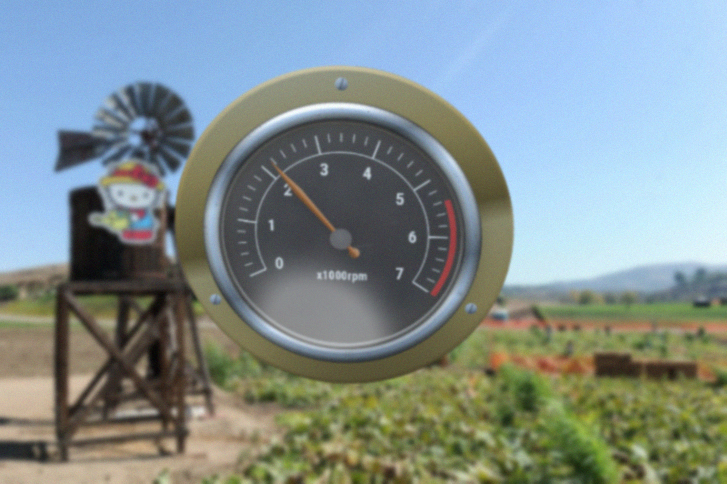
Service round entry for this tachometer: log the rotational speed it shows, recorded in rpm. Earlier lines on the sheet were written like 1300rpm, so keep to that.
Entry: 2200rpm
